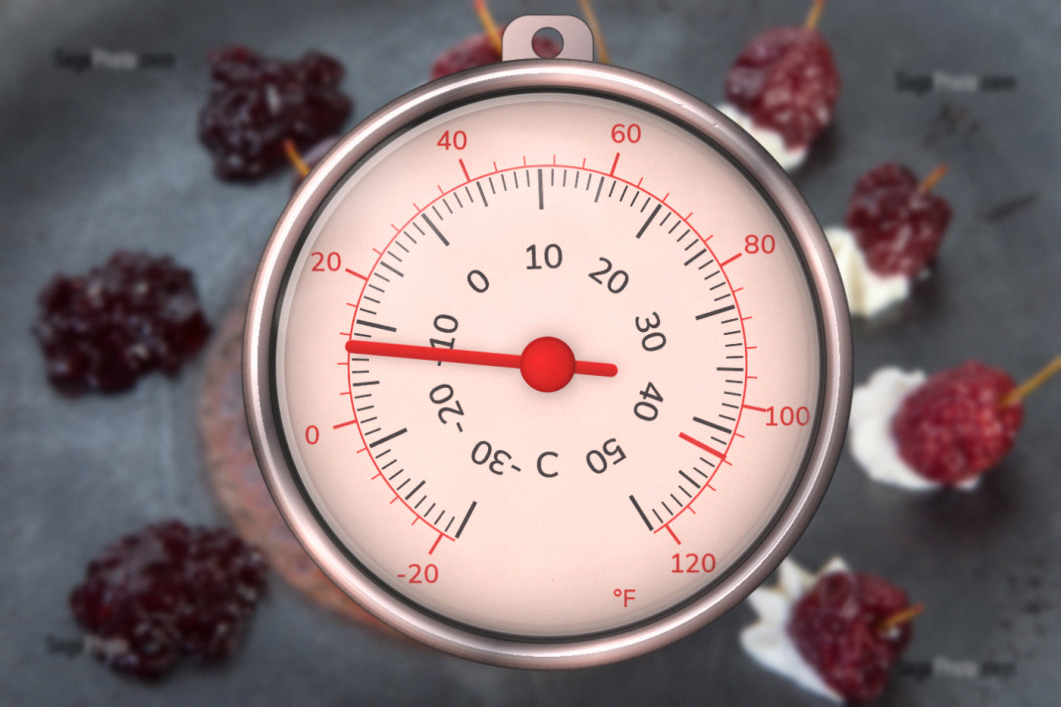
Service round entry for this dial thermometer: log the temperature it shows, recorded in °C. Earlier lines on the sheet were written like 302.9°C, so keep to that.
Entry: -12°C
